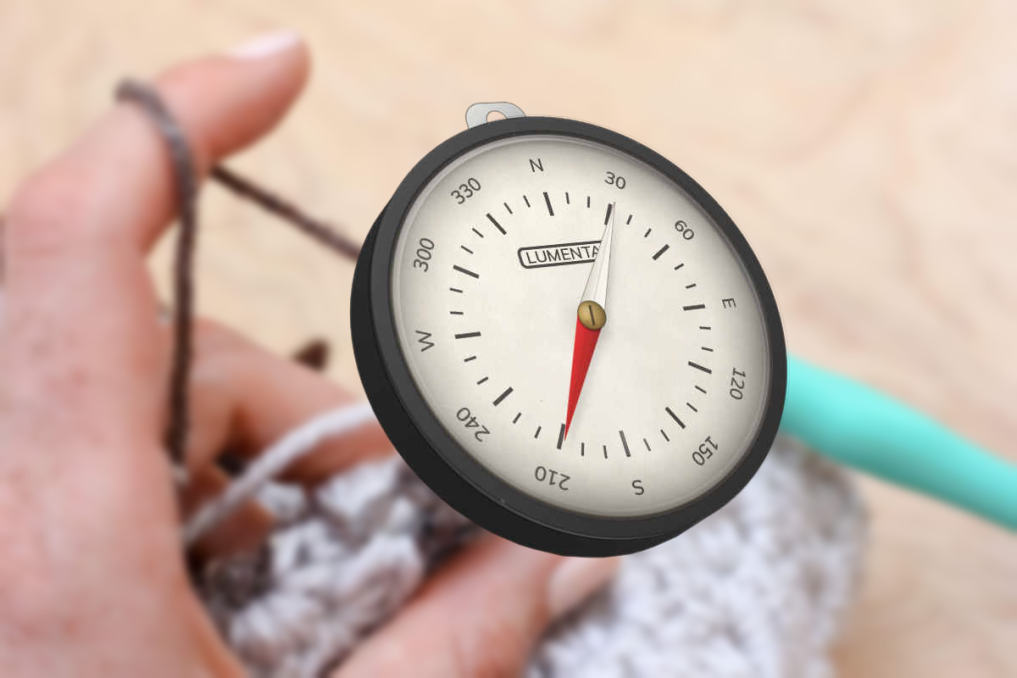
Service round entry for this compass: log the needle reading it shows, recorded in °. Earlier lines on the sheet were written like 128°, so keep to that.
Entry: 210°
